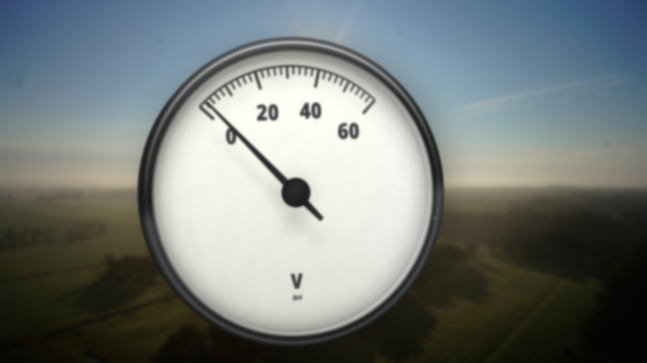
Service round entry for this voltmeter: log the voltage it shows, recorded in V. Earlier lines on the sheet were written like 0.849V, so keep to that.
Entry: 2V
